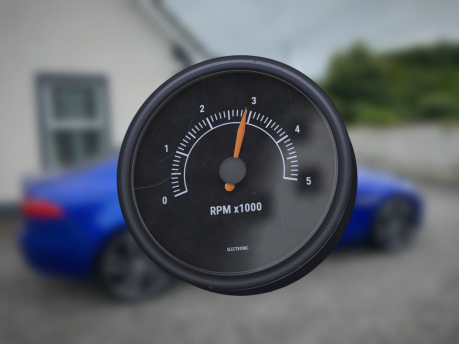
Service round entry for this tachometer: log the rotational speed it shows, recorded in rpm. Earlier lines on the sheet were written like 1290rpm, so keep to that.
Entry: 2900rpm
